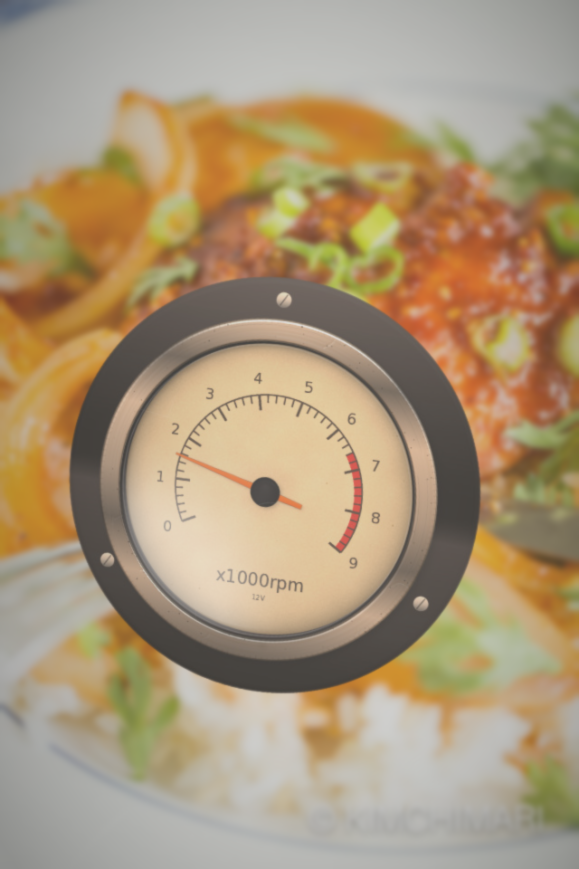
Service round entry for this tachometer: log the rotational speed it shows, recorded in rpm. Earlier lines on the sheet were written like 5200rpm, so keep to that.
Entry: 1600rpm
